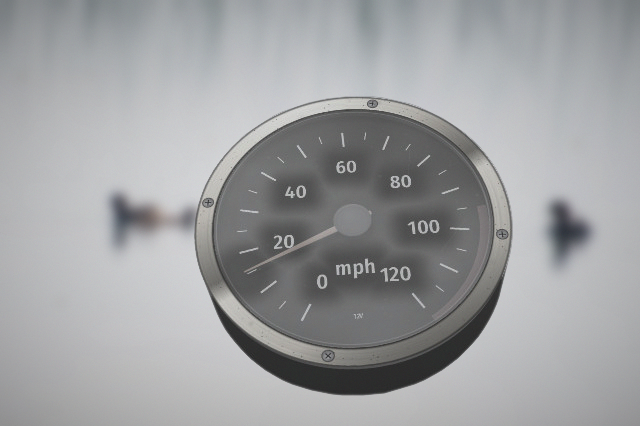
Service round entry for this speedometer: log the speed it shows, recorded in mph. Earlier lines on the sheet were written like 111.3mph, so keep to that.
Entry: 15mph
